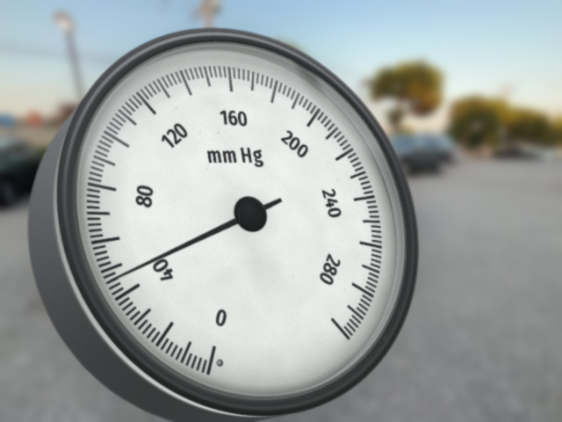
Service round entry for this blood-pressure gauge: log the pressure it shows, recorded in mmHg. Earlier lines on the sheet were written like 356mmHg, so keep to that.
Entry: 46mmHg
